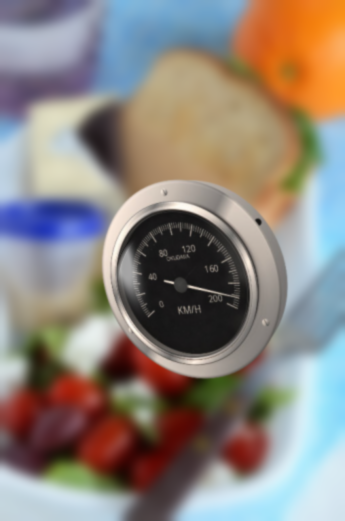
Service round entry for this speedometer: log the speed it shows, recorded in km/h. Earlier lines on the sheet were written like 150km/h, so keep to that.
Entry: 190km/h
